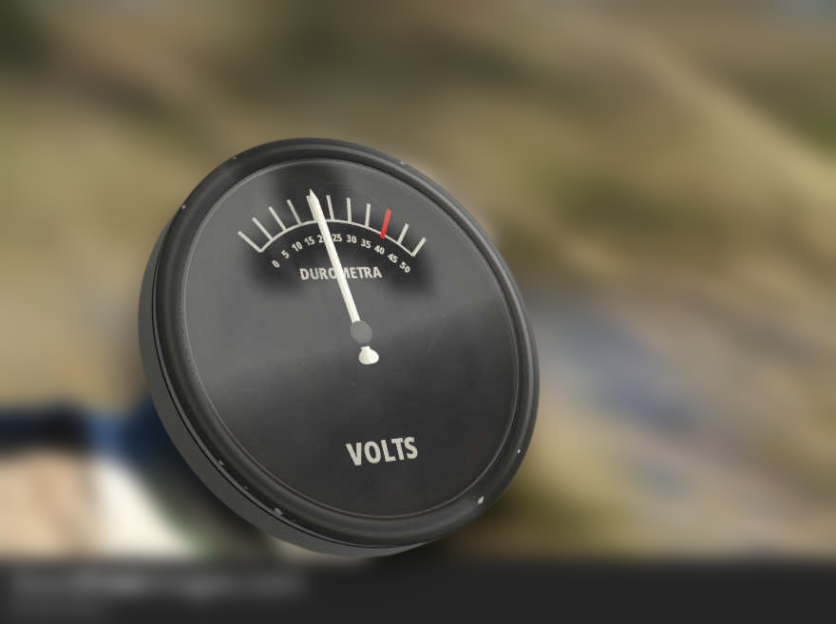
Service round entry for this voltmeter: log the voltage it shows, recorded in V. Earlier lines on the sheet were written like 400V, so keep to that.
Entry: 20V
